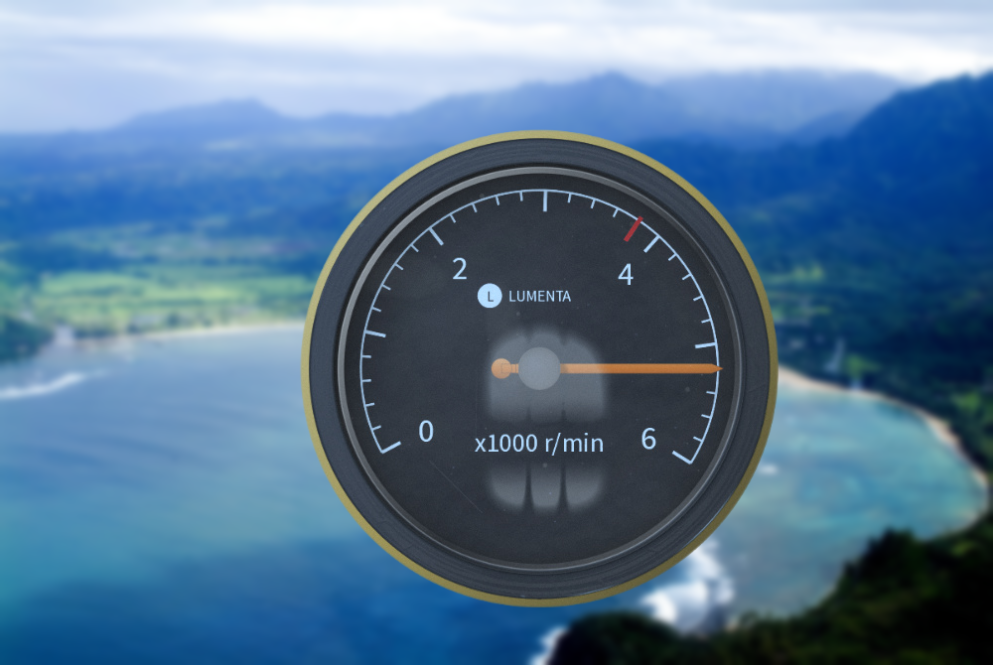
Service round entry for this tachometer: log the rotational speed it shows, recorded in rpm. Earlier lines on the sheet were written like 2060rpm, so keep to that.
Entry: 5200rpm
